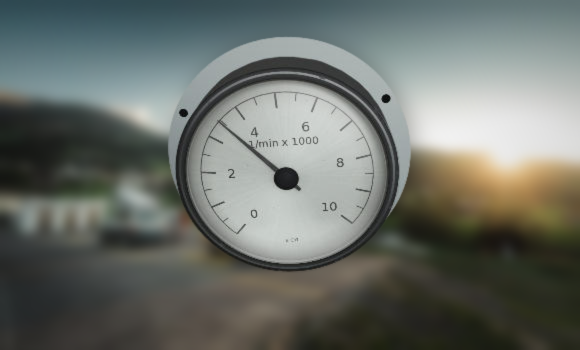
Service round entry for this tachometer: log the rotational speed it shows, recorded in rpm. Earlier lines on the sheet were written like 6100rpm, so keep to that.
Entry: 3500rpm
